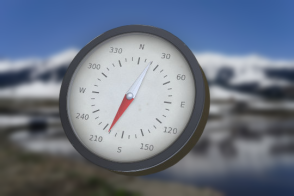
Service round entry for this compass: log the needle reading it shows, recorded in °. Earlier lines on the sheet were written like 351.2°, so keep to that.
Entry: 200°
